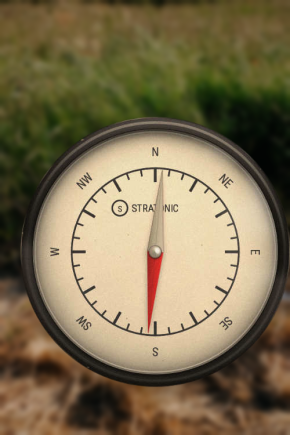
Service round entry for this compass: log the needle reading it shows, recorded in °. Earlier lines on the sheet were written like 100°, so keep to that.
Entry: 185°
